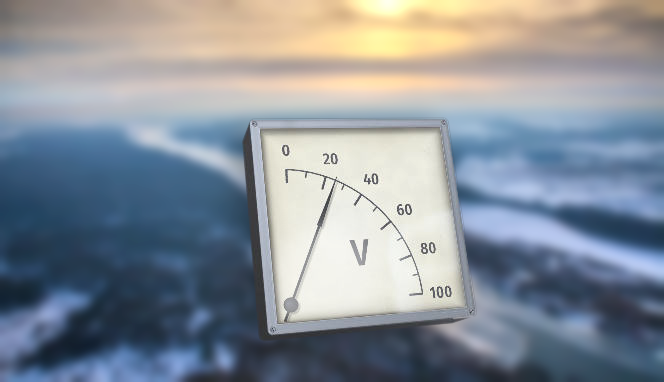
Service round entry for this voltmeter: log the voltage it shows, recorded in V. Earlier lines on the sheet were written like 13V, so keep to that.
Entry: 25V
